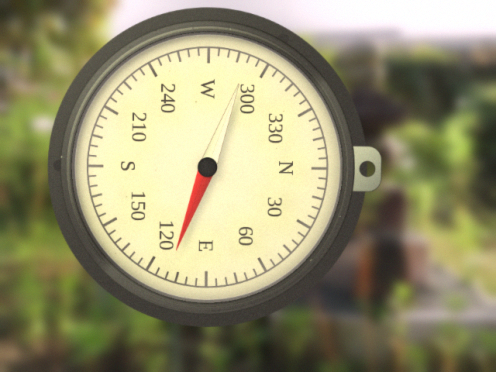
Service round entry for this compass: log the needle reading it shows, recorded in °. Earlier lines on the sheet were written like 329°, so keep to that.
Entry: 110°
